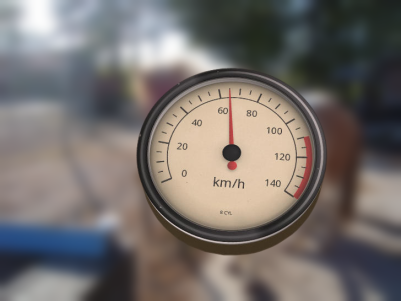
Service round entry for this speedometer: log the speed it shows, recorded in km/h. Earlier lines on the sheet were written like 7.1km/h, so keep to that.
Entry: 65km/h
